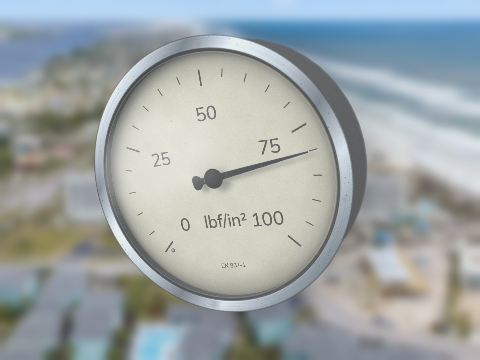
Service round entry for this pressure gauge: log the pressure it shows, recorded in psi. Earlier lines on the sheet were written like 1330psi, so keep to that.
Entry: 80psi
